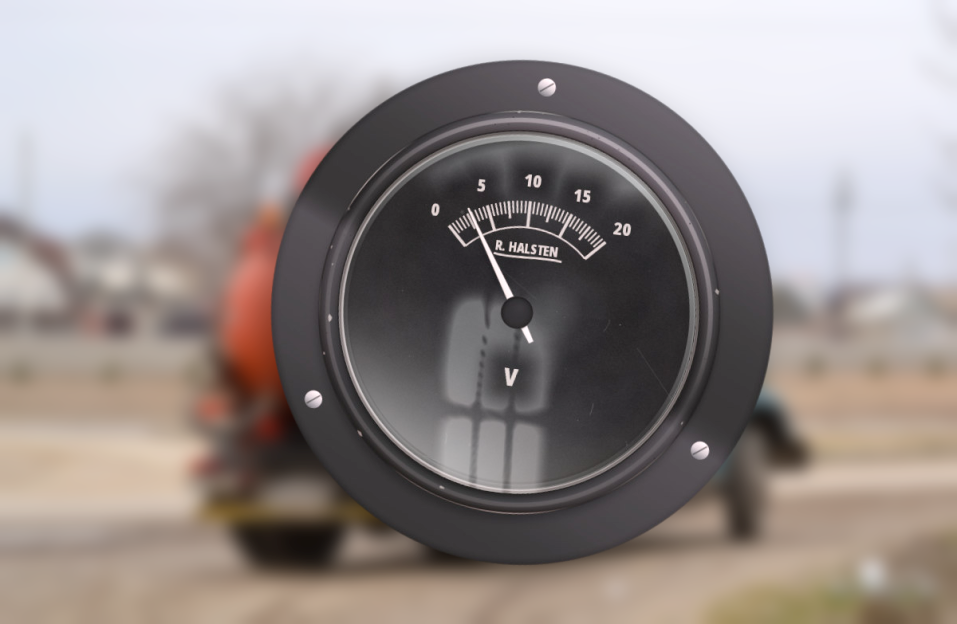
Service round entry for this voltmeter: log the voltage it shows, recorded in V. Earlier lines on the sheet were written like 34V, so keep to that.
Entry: 3V
